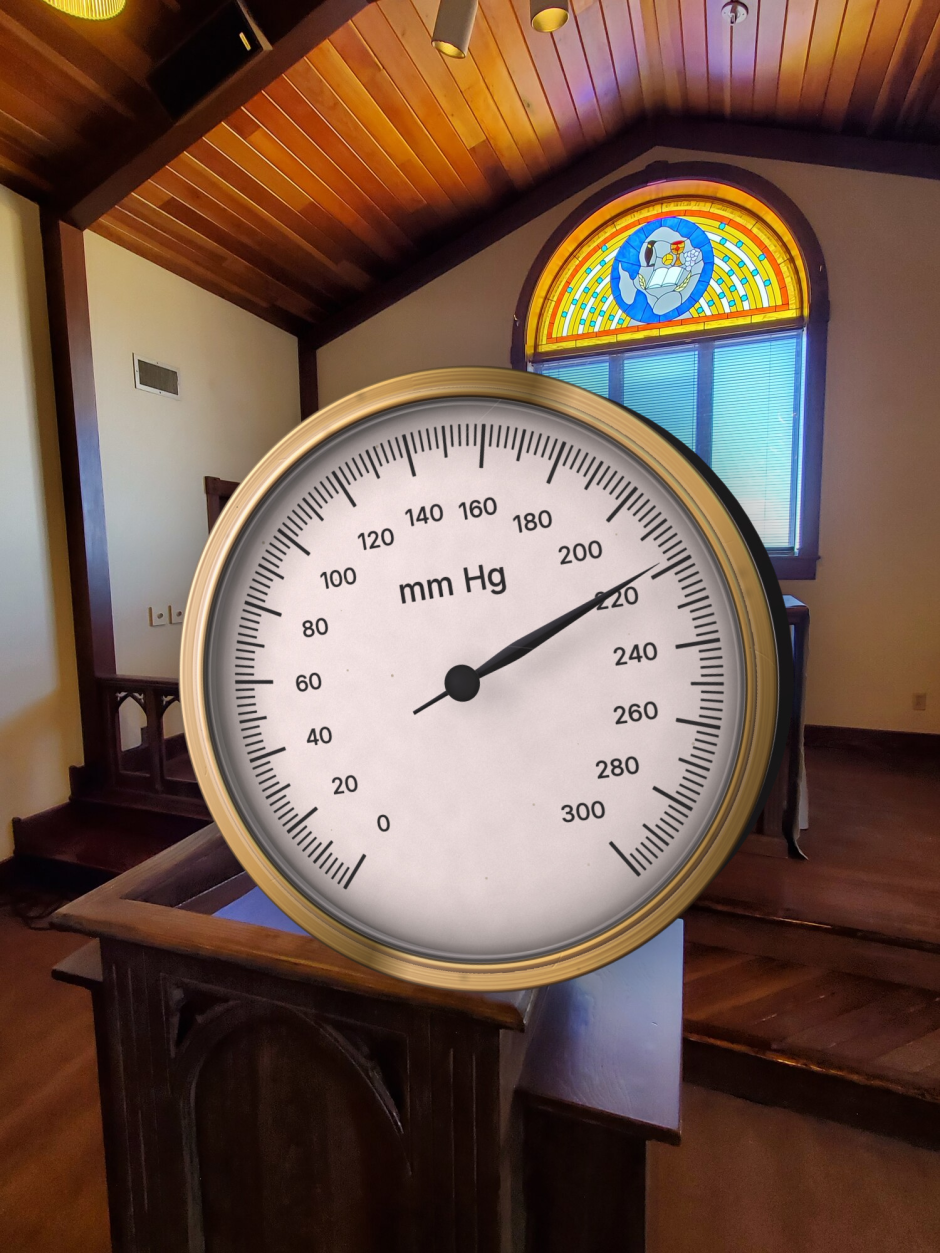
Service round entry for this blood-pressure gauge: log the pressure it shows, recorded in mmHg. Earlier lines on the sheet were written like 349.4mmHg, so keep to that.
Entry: 218mmHg
